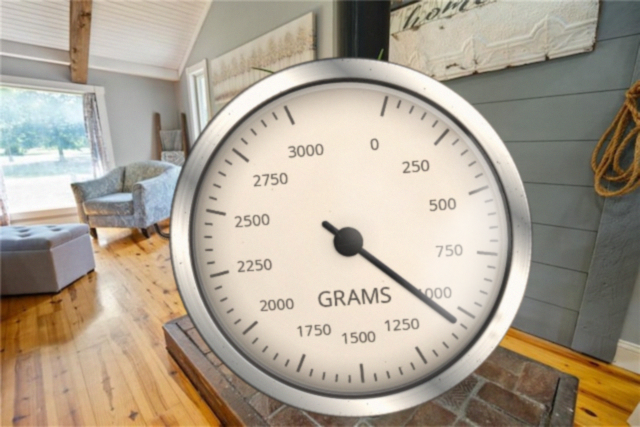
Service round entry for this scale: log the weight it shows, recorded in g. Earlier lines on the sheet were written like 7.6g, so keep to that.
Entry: 1050g
